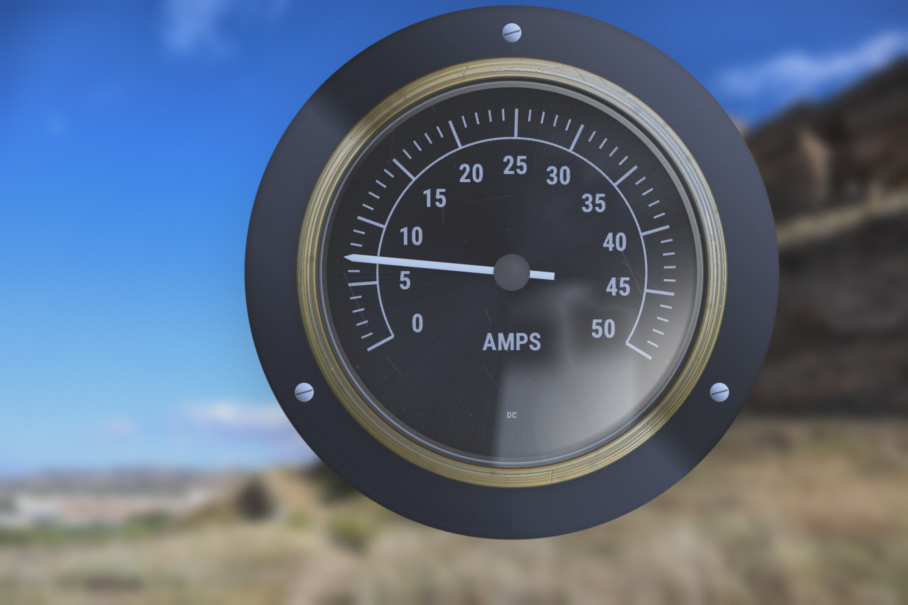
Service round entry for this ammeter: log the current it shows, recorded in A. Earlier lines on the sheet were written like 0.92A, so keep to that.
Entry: 7A
